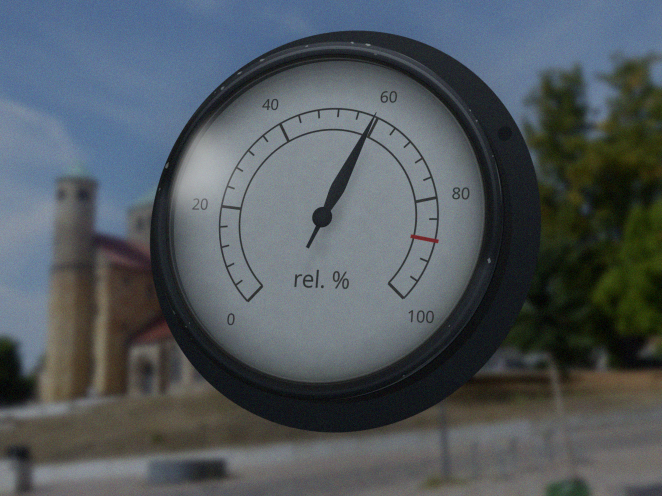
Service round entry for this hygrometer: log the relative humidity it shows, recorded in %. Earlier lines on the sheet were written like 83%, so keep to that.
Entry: 60%
